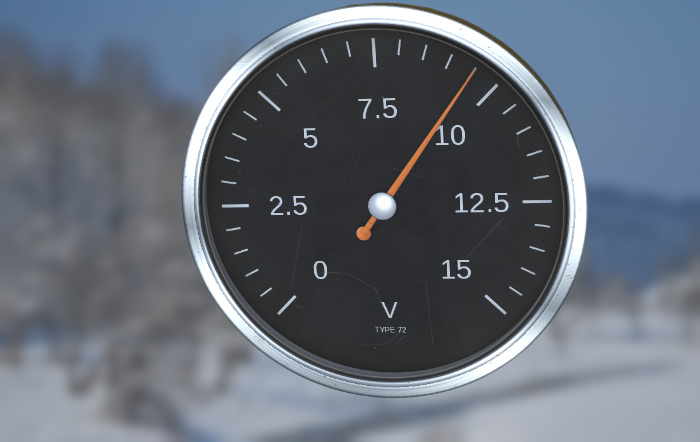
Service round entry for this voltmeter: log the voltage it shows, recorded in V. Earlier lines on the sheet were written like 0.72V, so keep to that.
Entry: 9.5V
